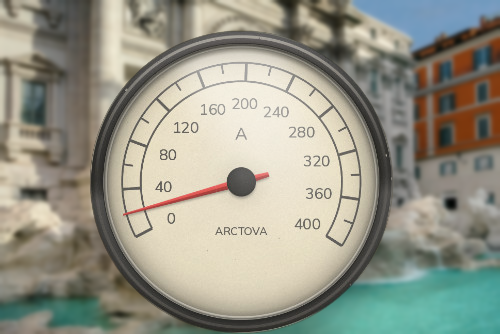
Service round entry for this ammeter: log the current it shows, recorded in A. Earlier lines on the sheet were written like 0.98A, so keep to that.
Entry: 20A
